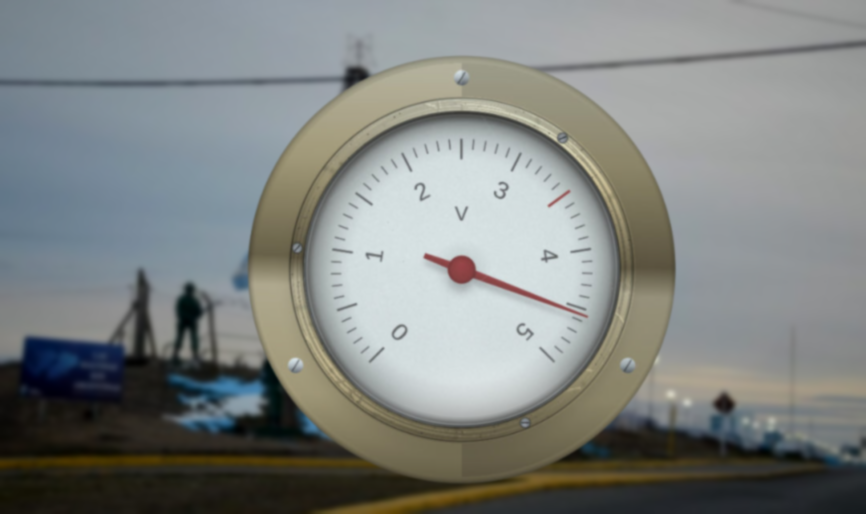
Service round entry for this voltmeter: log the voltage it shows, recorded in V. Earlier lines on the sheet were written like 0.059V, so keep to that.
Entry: 4.55V
